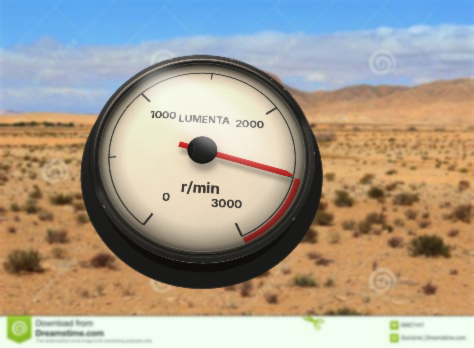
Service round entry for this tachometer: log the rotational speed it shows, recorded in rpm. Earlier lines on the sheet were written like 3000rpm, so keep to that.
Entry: 2500rpm
